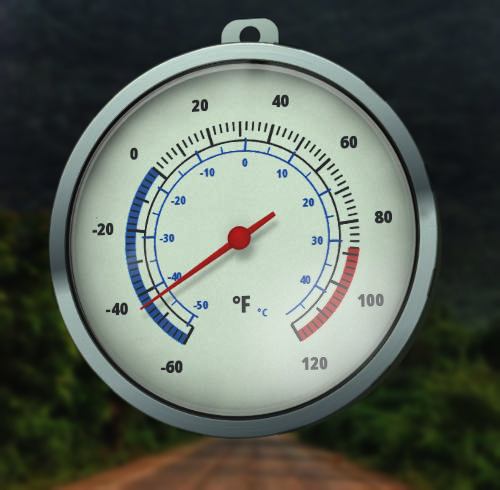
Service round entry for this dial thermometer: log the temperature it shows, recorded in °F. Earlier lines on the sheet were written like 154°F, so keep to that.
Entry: -44°F
